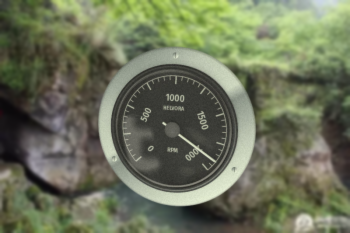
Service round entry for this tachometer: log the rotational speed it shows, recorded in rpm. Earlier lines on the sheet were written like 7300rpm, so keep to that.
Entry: 1900rpm
